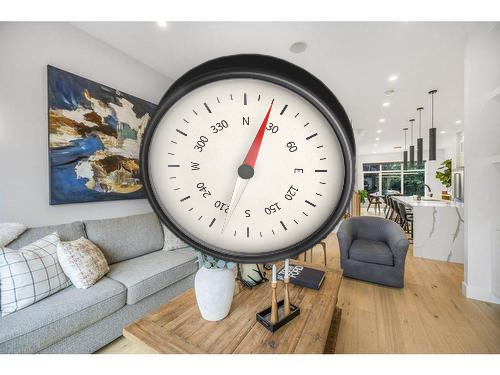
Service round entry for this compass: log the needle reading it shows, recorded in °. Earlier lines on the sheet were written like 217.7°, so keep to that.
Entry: 20°
